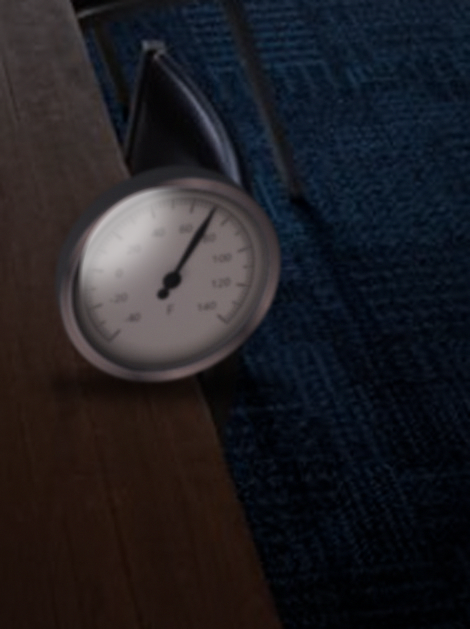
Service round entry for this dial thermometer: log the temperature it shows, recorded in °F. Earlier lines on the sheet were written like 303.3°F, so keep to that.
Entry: 70°F
